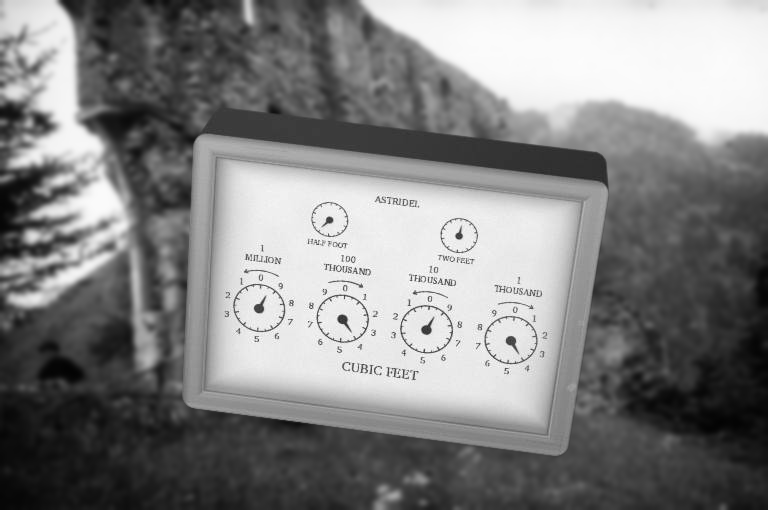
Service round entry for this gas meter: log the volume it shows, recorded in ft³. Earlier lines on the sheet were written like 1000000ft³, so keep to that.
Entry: 939400ft³
